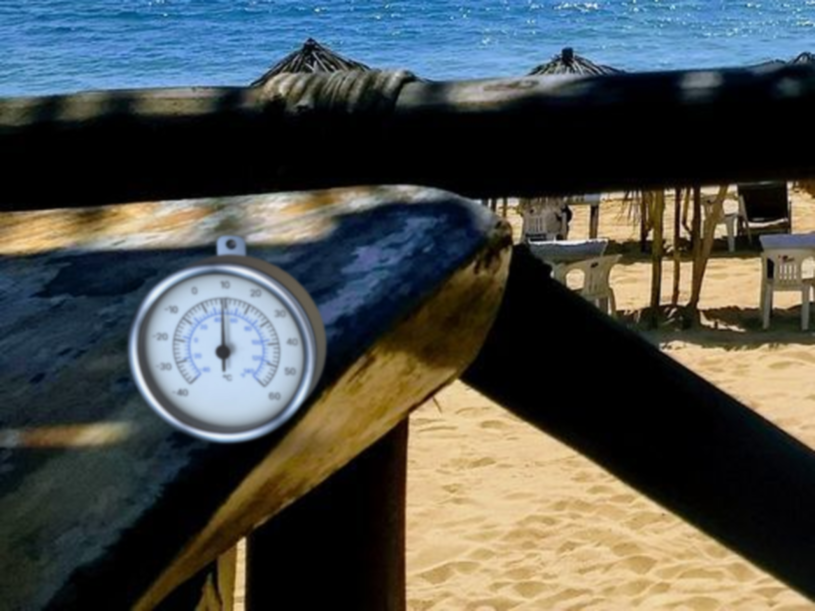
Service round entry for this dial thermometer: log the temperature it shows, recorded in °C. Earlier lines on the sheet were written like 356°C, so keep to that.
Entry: 10°C
